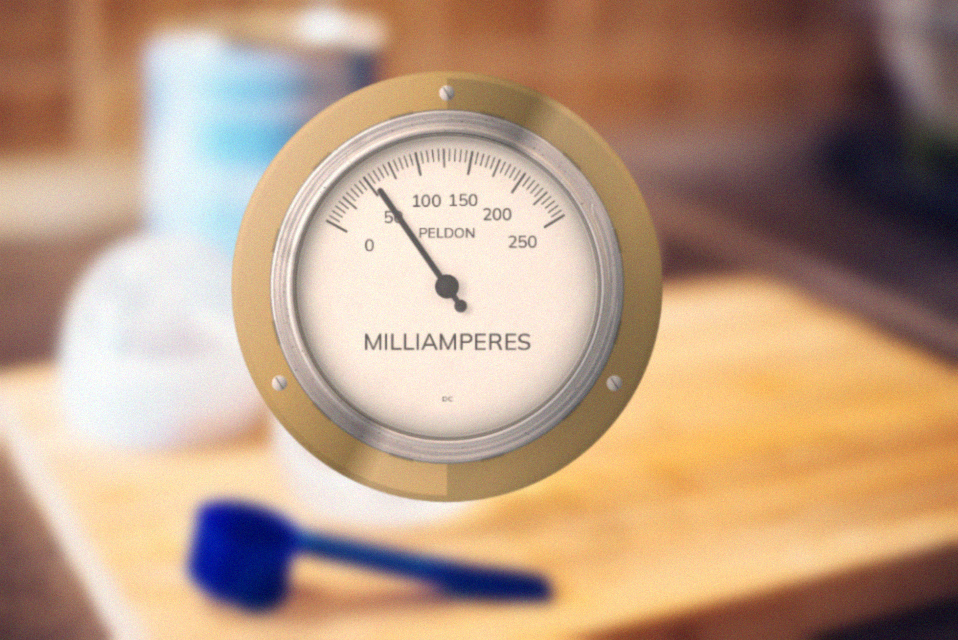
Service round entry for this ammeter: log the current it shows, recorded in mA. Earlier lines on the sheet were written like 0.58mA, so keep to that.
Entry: 55mA
